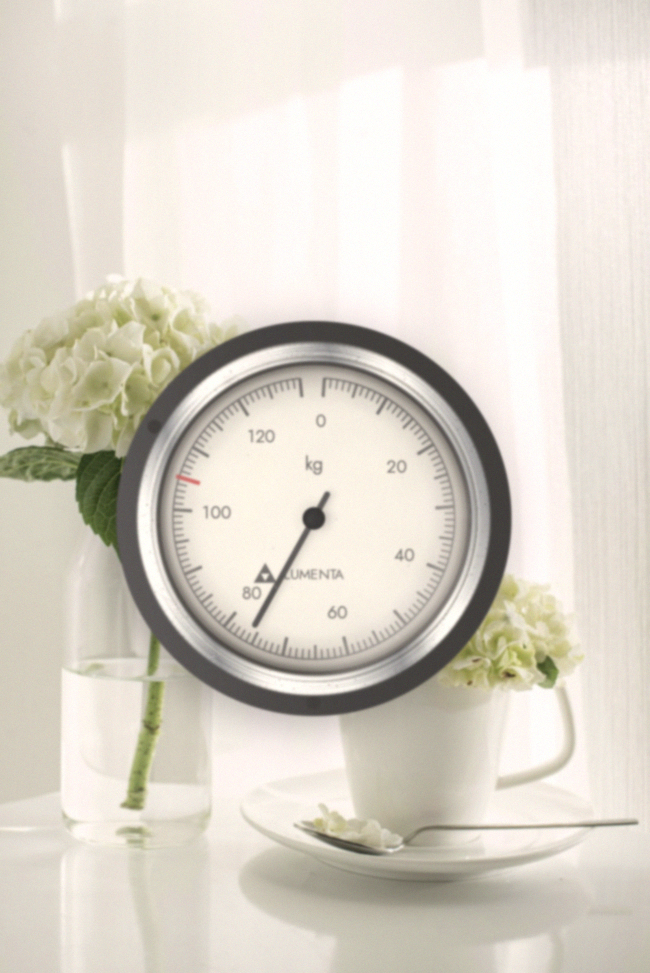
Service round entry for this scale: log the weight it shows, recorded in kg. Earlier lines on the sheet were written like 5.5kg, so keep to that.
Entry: 76kg
